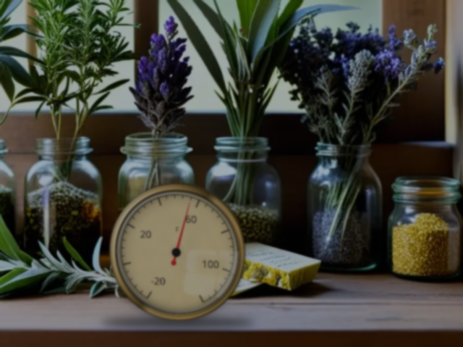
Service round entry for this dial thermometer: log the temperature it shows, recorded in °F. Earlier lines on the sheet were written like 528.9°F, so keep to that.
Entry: 56°F
